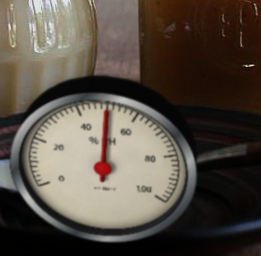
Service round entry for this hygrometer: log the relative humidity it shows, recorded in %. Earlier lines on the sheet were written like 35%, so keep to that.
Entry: 50%
